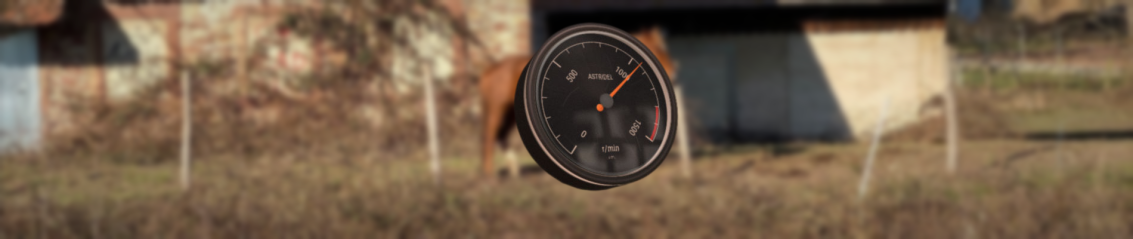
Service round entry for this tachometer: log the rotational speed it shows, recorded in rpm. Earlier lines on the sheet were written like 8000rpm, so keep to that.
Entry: 1050rpm
